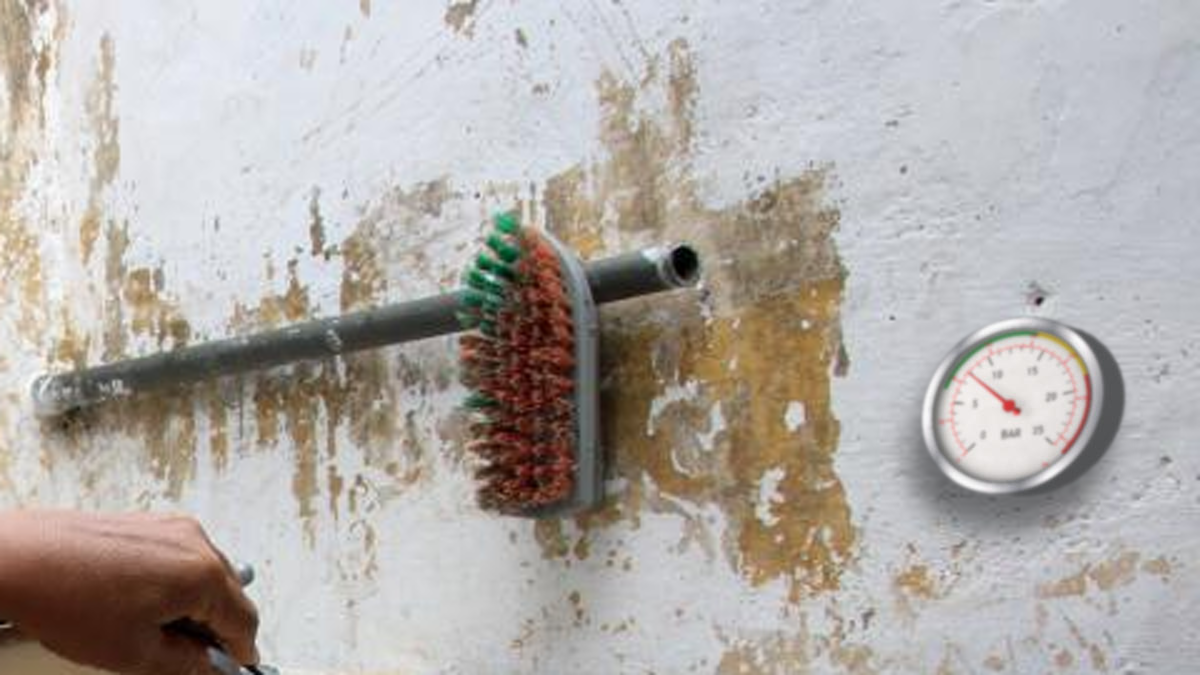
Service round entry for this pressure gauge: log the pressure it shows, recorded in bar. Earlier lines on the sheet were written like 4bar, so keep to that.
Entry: 8bar
